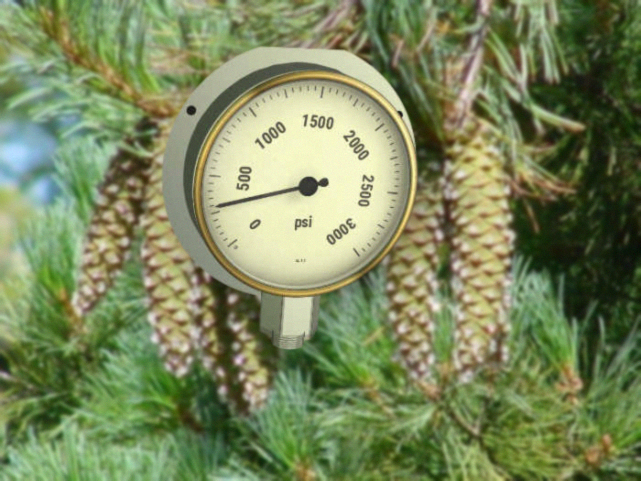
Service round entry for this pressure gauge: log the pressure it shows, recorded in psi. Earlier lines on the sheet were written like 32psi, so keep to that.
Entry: 300psi
